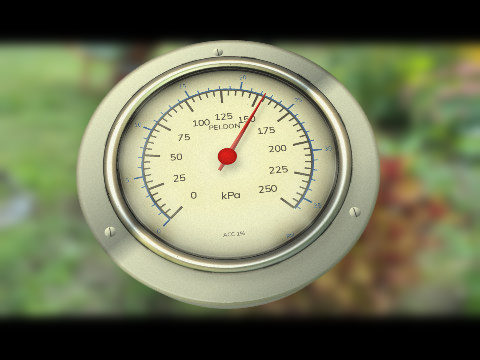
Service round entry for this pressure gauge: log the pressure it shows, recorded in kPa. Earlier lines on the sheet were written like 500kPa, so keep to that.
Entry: 155kPa
